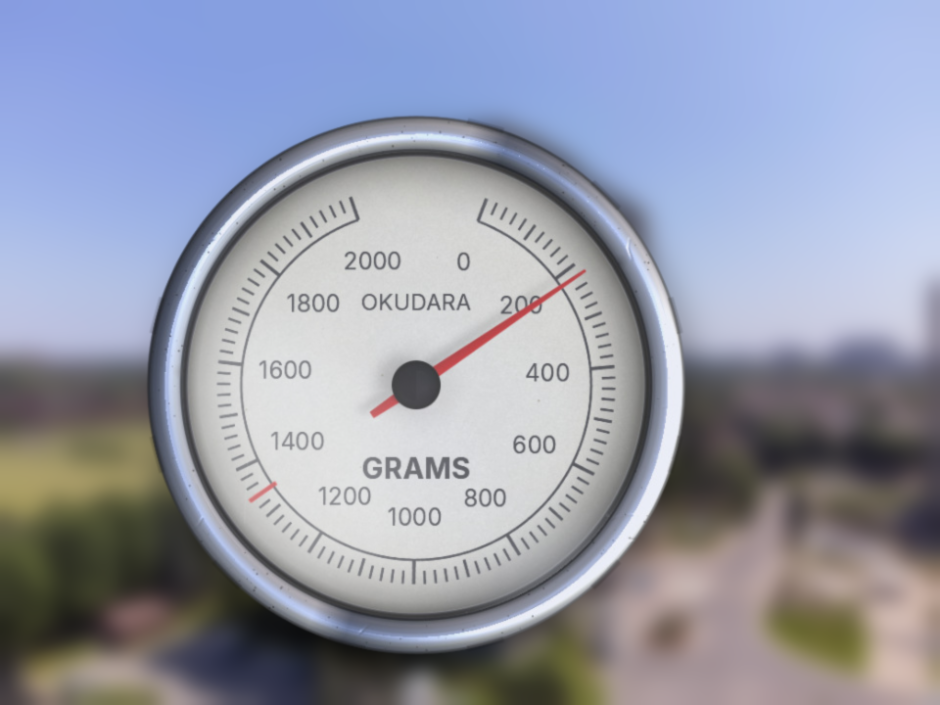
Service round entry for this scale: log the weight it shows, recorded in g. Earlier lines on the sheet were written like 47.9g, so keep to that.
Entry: 220g
